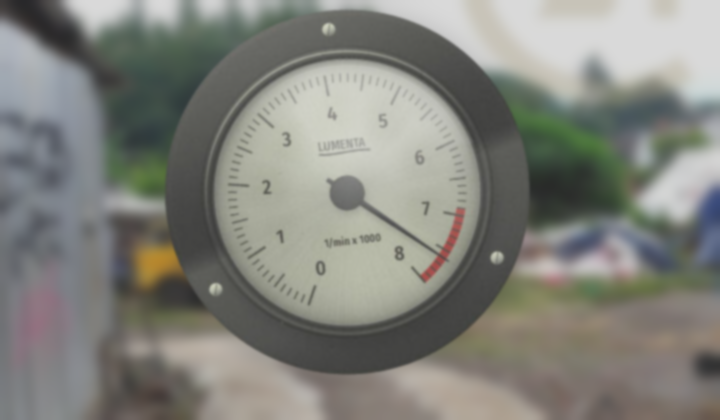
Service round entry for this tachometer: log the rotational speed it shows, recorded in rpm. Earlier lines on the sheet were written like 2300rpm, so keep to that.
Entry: 7600rpm
